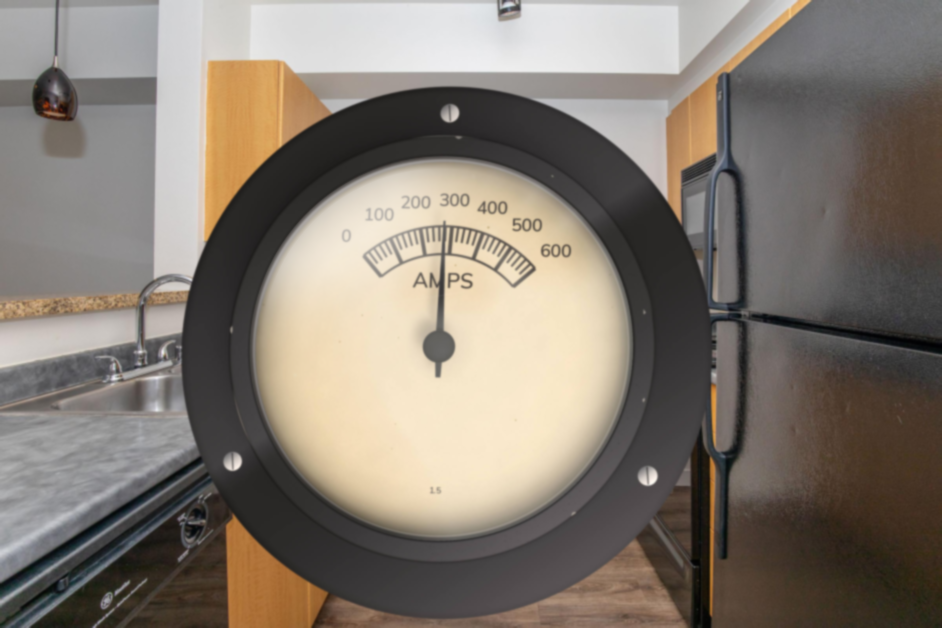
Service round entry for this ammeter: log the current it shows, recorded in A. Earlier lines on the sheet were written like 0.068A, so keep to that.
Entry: 280A
